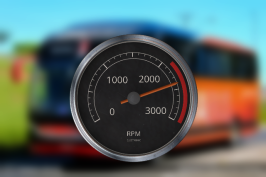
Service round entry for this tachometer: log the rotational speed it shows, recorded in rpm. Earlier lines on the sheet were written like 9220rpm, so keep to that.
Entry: 2400rpm
